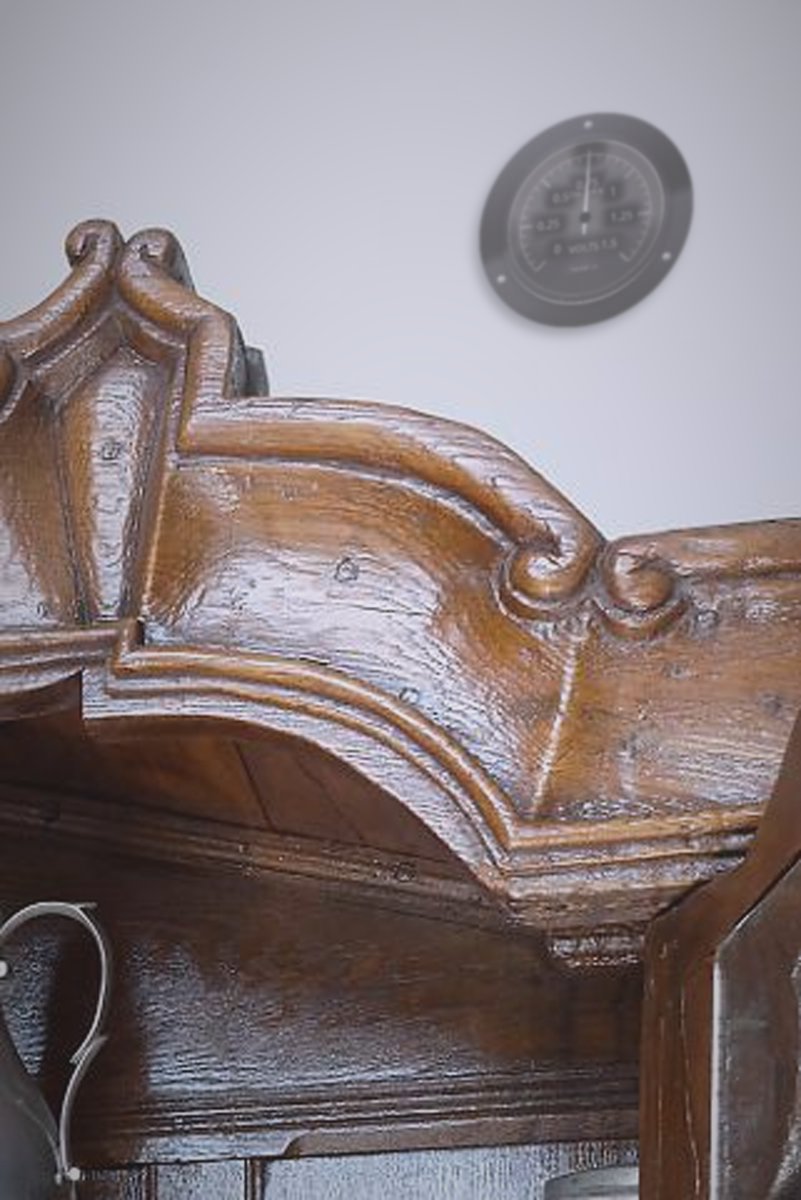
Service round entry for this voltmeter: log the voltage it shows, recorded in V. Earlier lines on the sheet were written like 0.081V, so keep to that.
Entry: 0.75V
